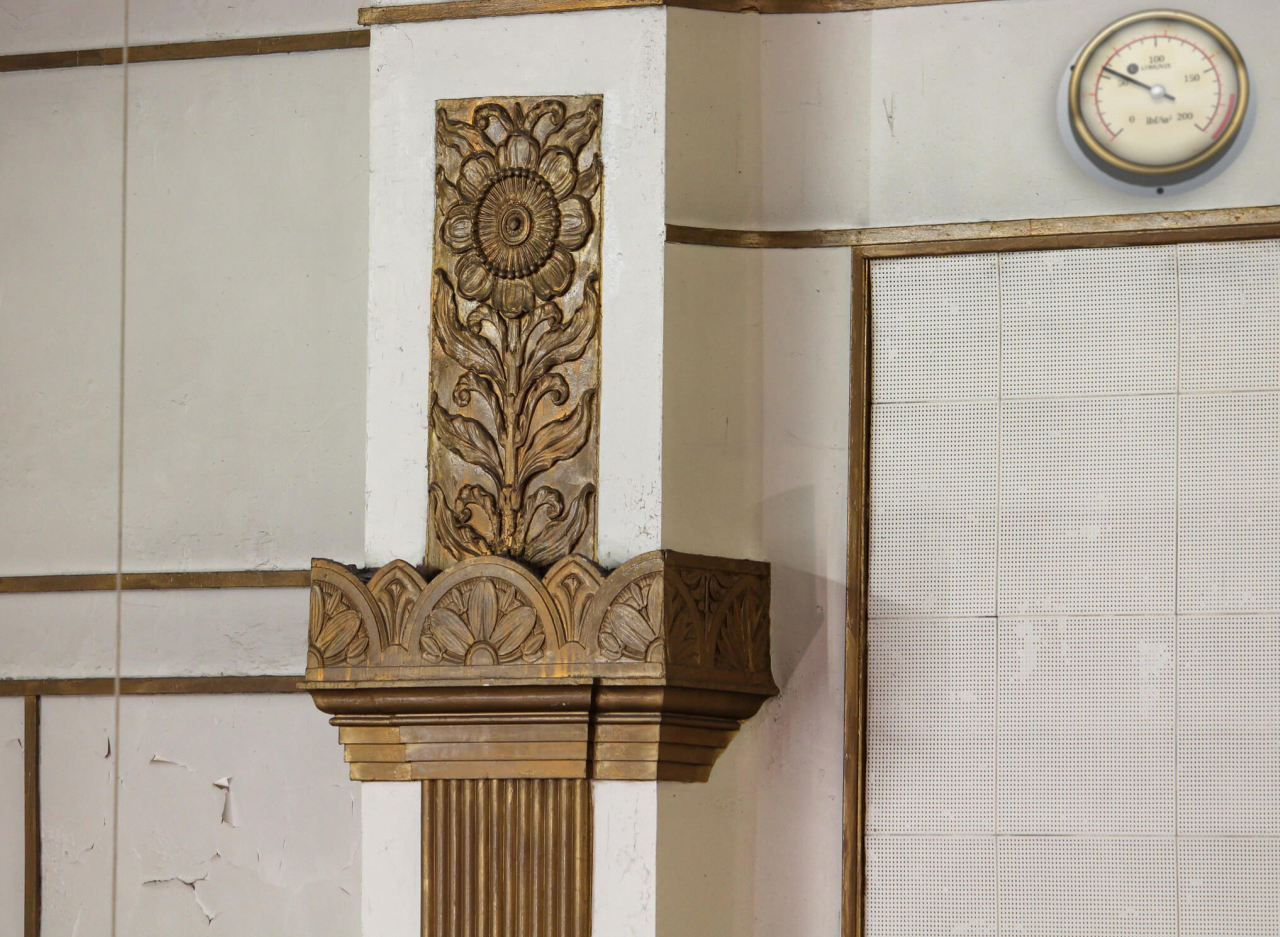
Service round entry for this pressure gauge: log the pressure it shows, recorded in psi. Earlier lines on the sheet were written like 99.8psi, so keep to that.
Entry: 55psi
